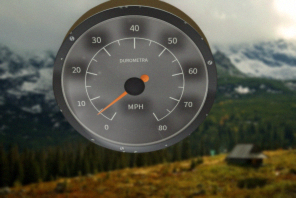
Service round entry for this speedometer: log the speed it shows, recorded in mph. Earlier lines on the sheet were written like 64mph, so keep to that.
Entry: 5mph
